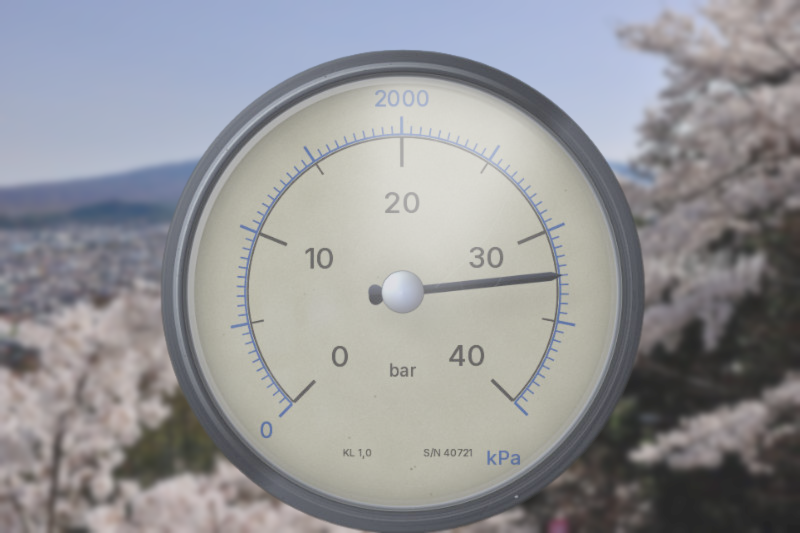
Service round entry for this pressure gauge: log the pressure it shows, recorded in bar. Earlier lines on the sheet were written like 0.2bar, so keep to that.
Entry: 32.5bar
